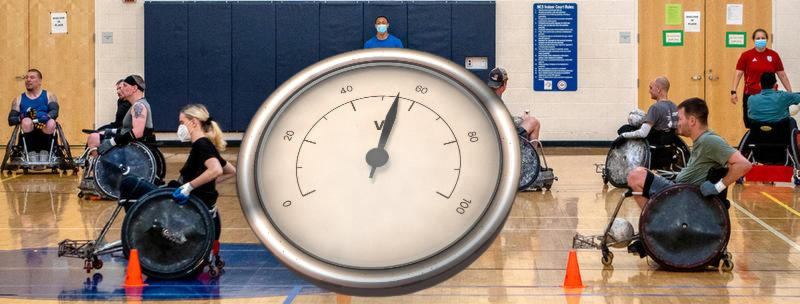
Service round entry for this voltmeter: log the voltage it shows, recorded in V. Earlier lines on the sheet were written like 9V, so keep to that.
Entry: 55V
